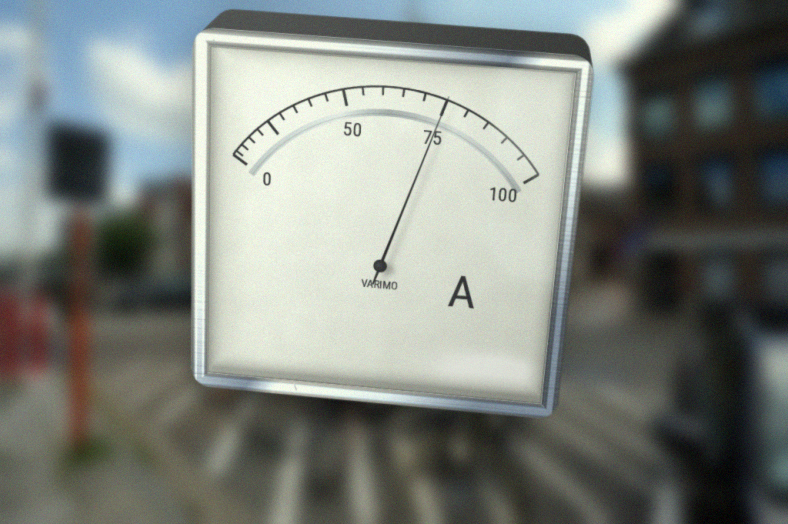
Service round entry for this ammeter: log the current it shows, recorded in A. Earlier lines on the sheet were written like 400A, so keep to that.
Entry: 75A
